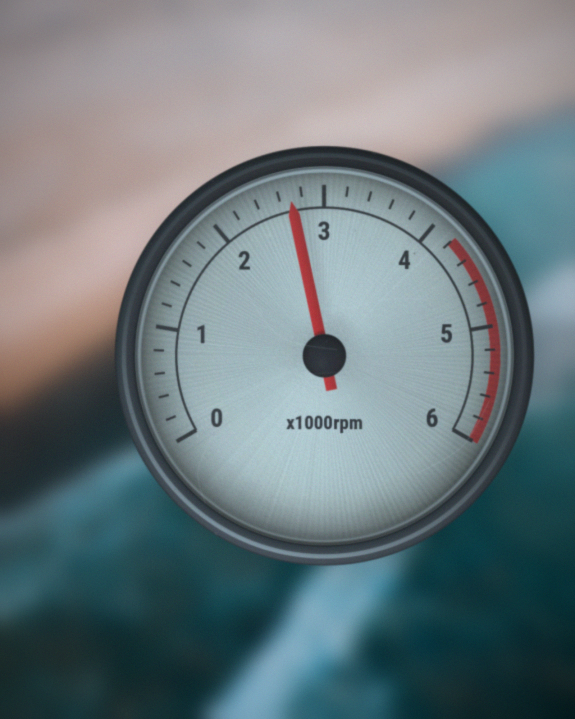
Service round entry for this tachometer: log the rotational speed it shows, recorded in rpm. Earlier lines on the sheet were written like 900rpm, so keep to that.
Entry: 2700rpm
